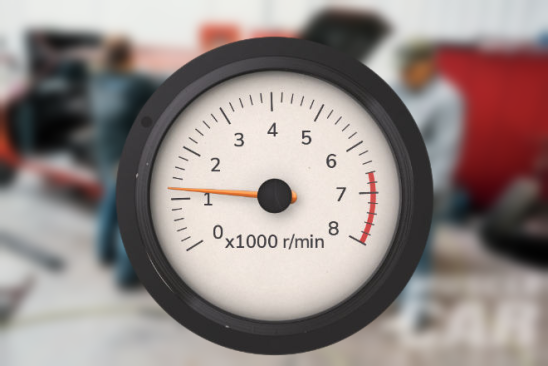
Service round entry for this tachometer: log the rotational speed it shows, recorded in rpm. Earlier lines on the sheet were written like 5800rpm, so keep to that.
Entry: 1200rpm
